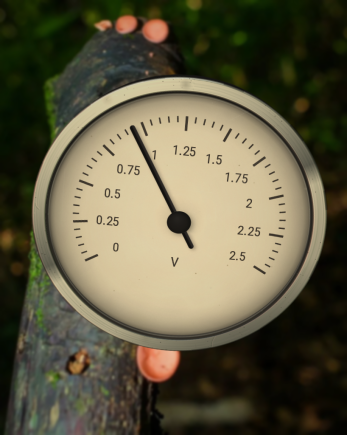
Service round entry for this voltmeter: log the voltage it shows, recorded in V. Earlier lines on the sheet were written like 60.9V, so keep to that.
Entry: 0.95V
